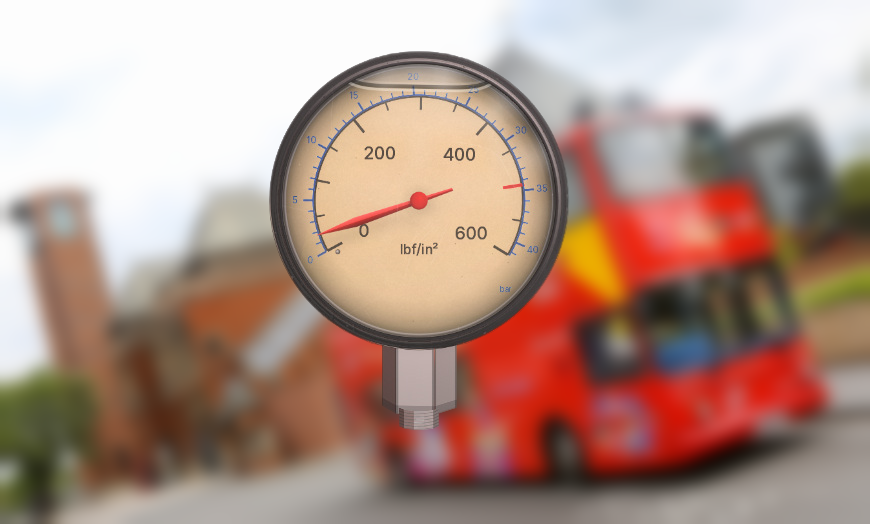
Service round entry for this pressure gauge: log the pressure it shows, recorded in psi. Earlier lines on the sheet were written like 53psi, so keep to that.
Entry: 25psi
